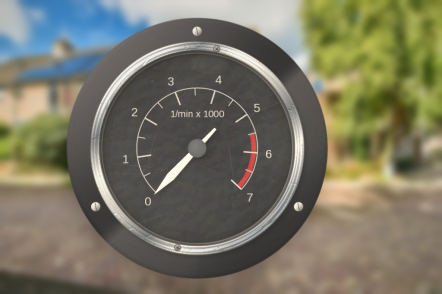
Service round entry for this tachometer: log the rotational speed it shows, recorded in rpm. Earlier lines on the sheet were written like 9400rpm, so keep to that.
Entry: 0rpm
